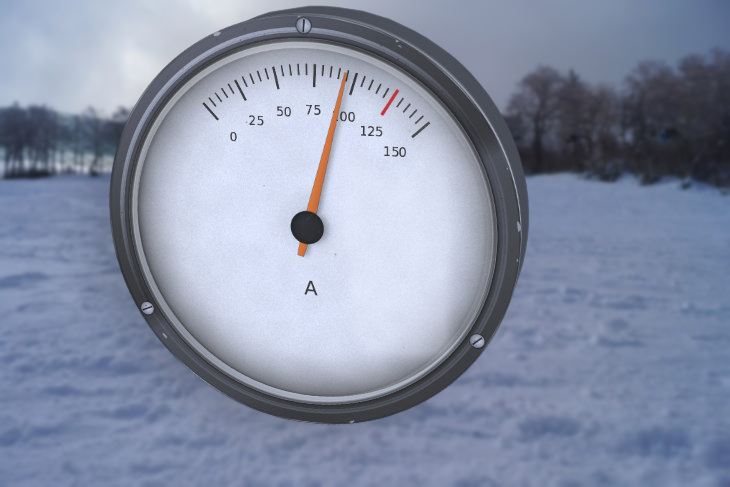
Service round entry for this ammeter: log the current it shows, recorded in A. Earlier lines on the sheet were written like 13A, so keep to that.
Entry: 95A
